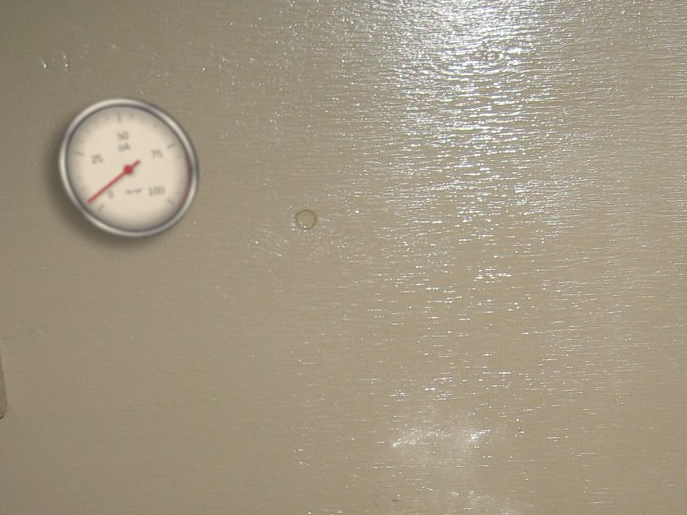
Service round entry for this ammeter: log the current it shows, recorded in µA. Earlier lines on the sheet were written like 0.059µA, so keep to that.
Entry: 5µA
